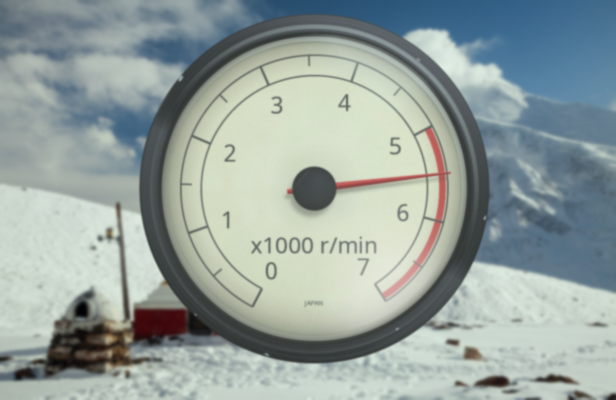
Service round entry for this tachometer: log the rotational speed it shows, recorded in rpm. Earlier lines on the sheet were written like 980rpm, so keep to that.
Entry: 5500rpm
